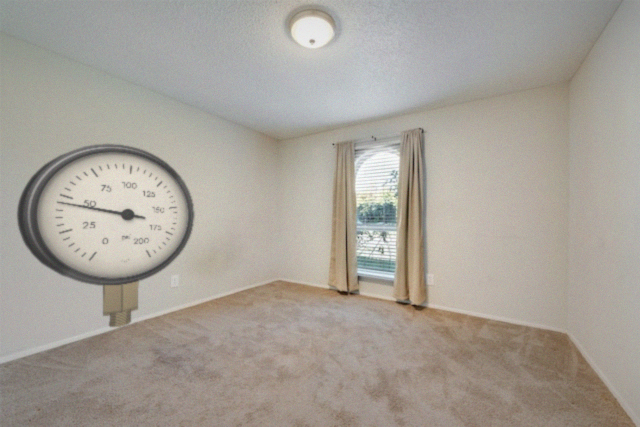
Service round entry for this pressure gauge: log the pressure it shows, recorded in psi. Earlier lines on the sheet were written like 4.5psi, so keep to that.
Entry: 45psi
